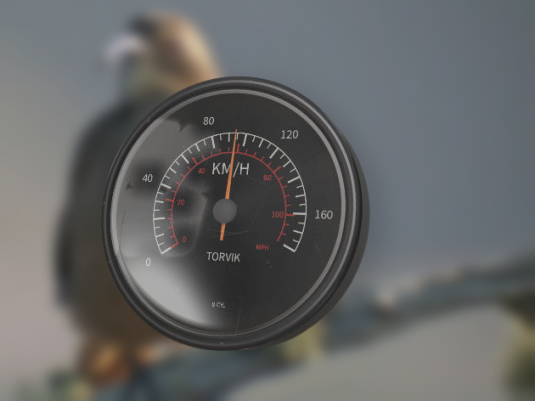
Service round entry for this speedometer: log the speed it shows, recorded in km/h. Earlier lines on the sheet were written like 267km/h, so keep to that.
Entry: 95km/h
